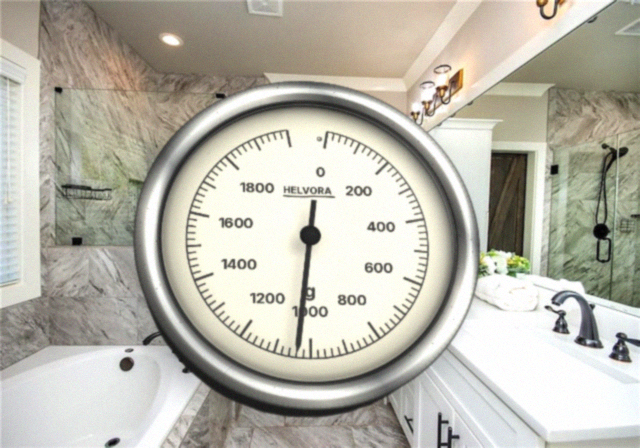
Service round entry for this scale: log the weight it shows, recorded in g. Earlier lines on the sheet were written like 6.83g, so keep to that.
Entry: 1040g
